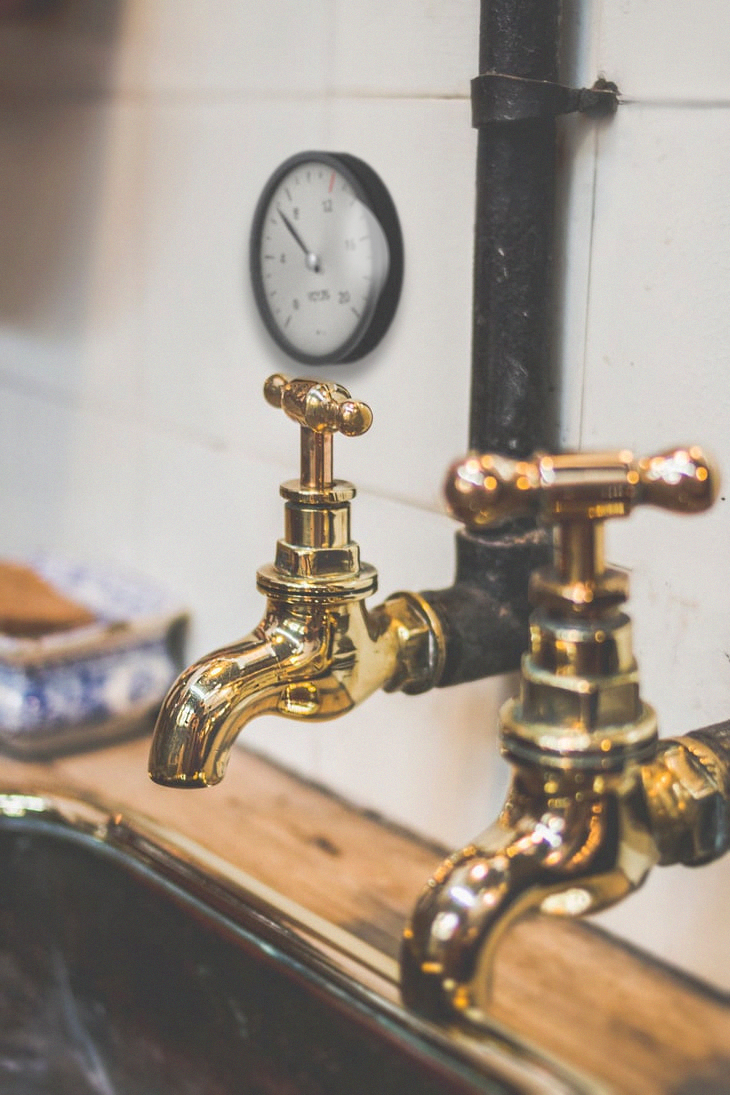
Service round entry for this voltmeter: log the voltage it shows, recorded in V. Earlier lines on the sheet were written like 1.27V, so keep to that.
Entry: 7V
